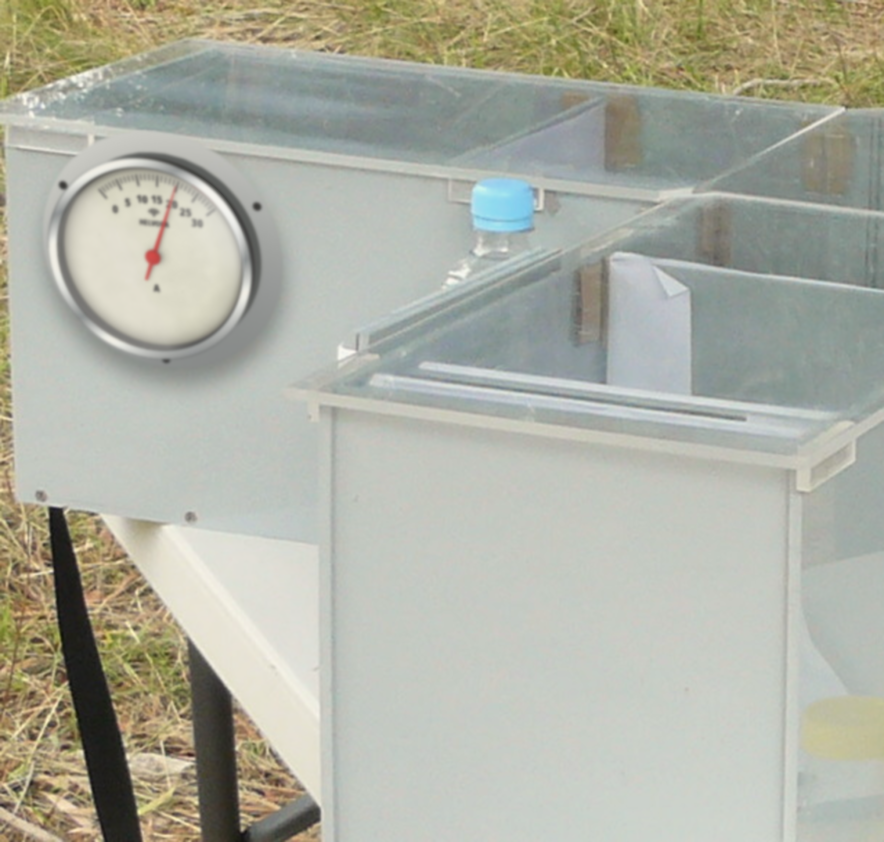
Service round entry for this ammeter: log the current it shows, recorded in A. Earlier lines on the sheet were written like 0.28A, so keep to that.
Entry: 20A
